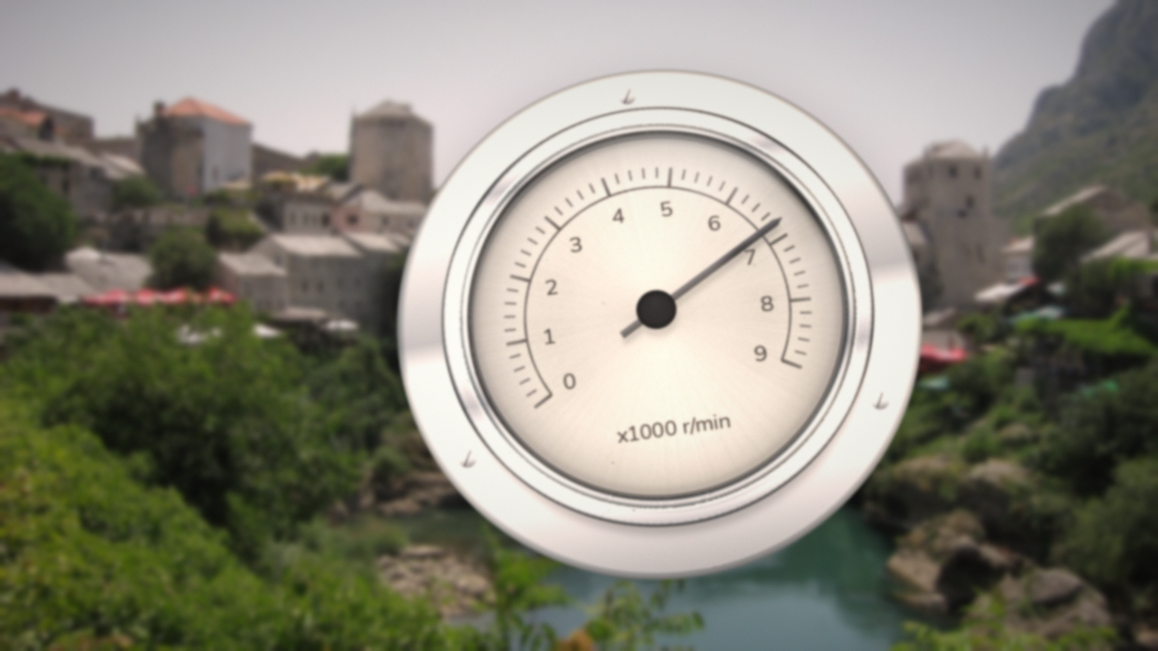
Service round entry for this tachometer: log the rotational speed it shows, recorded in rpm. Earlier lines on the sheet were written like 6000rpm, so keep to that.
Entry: 6800rpm
